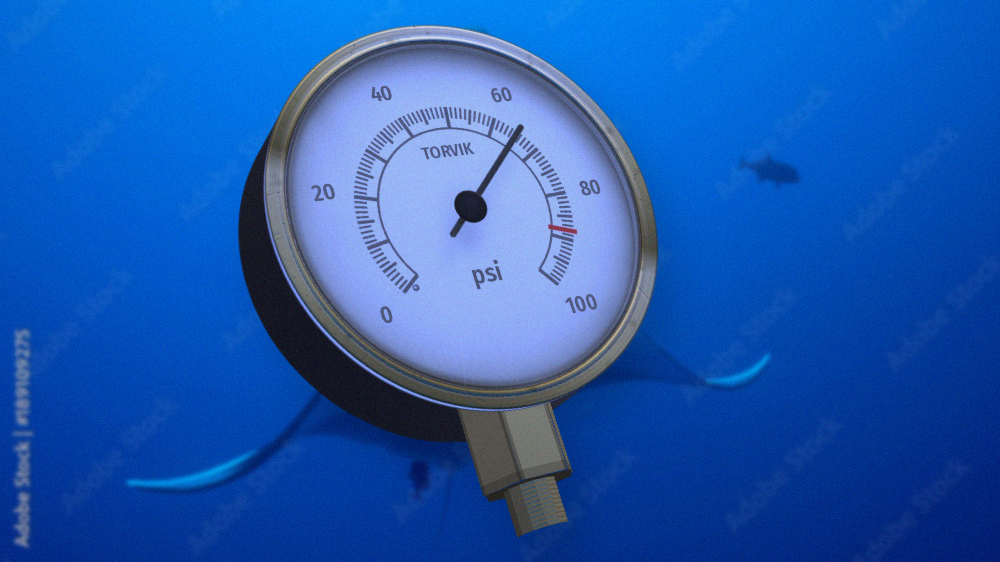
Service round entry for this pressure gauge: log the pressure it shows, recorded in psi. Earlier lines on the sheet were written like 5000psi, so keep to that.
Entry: 65psi
